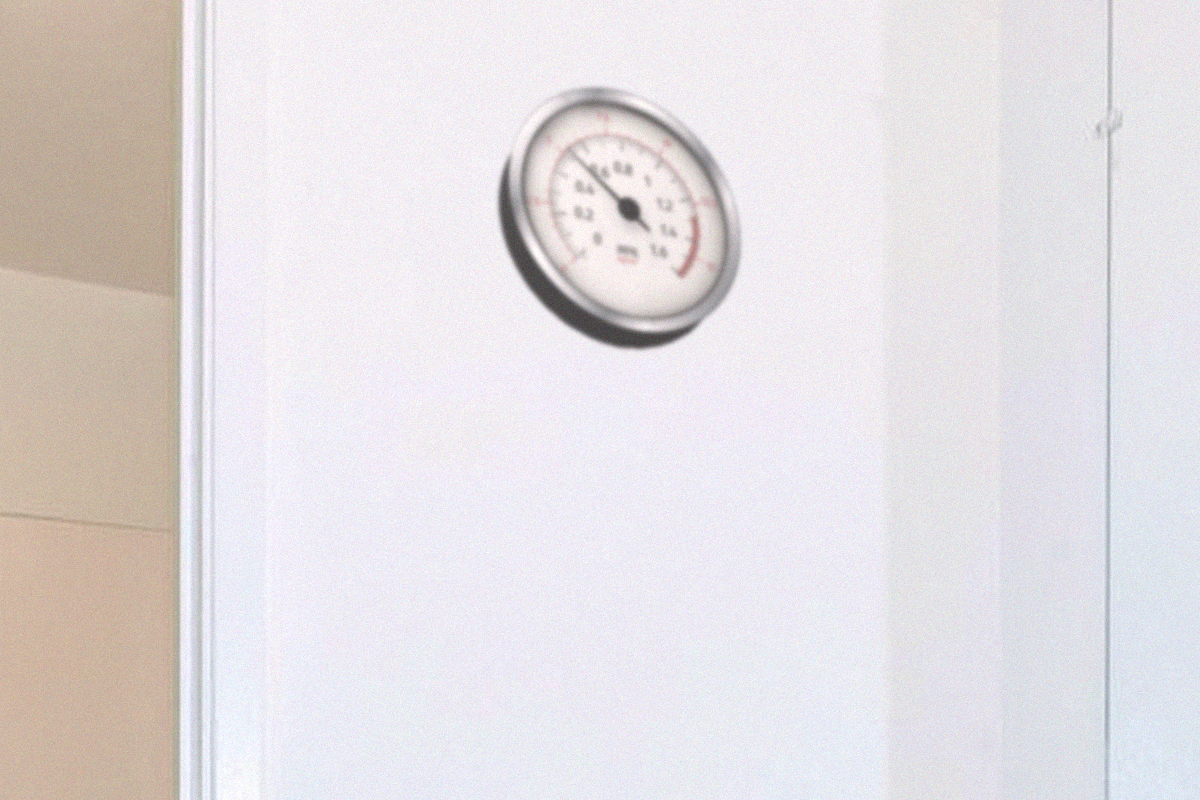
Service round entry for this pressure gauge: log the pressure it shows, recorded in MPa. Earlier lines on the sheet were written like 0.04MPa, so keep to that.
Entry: 0.5MPa
